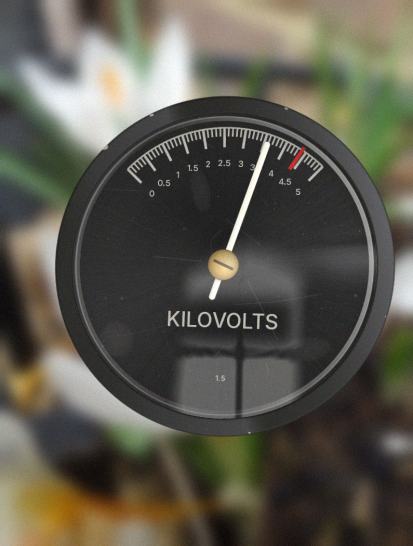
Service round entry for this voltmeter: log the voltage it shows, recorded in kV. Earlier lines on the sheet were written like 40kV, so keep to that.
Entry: 3.6kV
